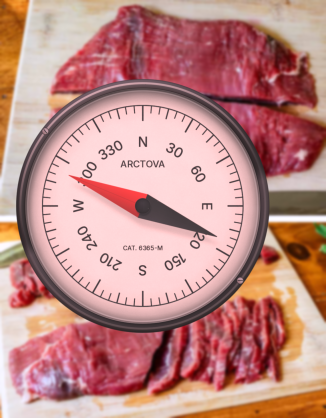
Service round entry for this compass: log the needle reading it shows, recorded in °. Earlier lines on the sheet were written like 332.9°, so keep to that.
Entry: 292.5°
